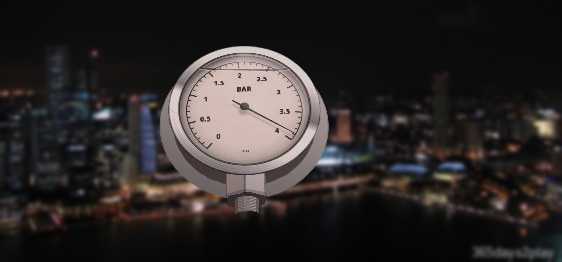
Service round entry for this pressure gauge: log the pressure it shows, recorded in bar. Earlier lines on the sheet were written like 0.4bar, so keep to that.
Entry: 3.9bar
